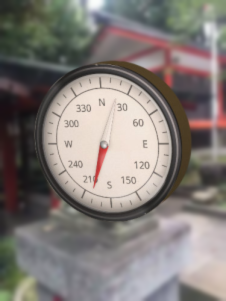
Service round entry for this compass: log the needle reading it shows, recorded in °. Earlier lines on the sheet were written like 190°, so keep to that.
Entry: 200°
